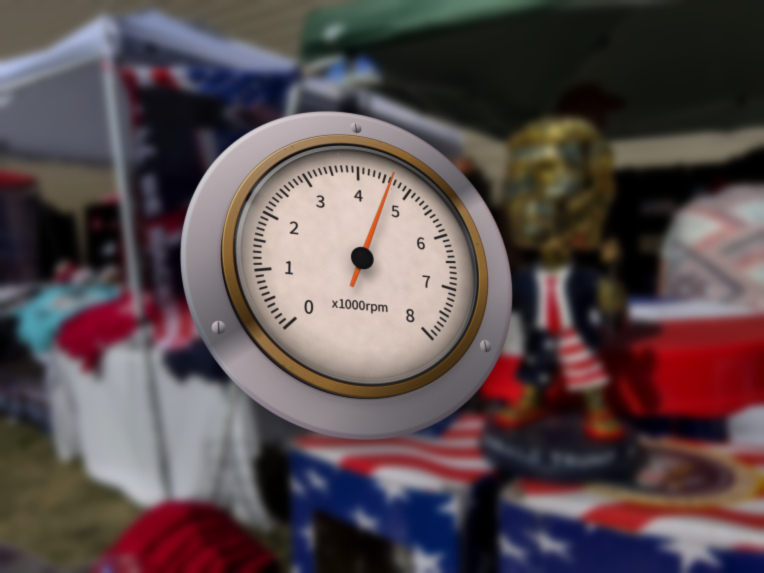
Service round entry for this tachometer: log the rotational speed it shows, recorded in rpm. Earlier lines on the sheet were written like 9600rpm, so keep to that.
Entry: 4600rpm
